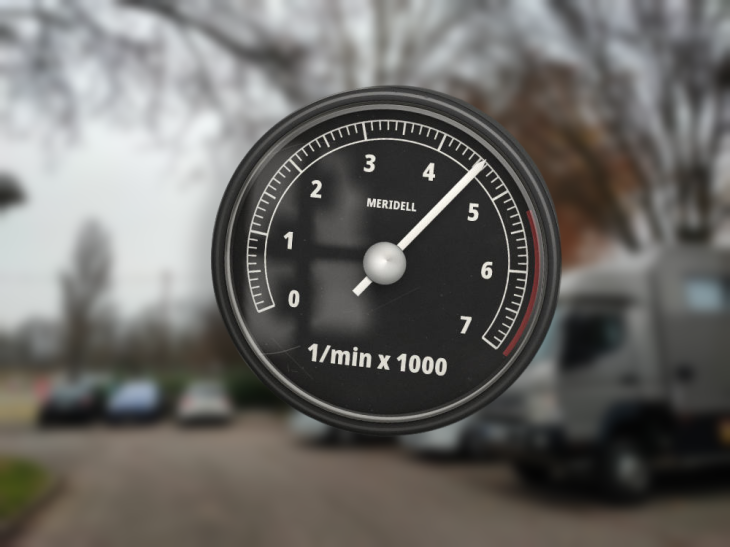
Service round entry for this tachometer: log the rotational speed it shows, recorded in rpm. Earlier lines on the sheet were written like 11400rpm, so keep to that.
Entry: 4550rpm
